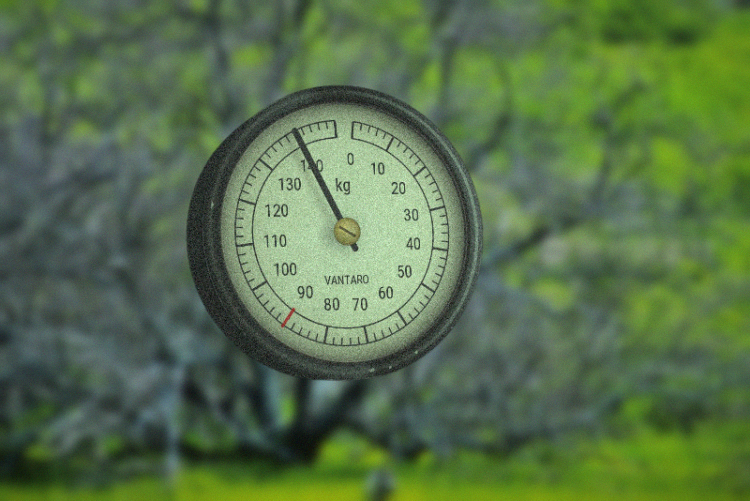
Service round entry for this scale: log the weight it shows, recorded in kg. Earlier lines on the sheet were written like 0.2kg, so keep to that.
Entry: 140kg
